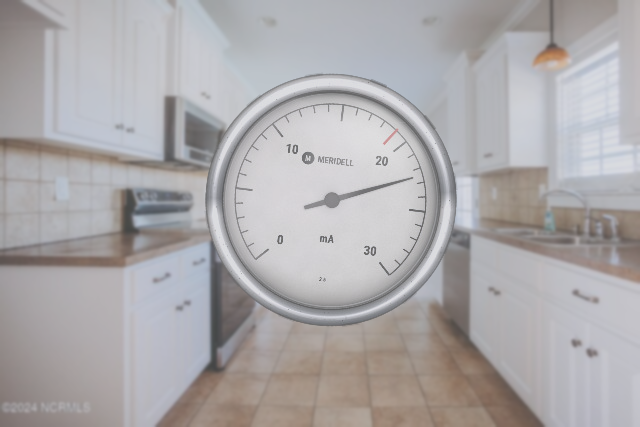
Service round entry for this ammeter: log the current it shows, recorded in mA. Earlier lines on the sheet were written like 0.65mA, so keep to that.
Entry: 22.5mA
